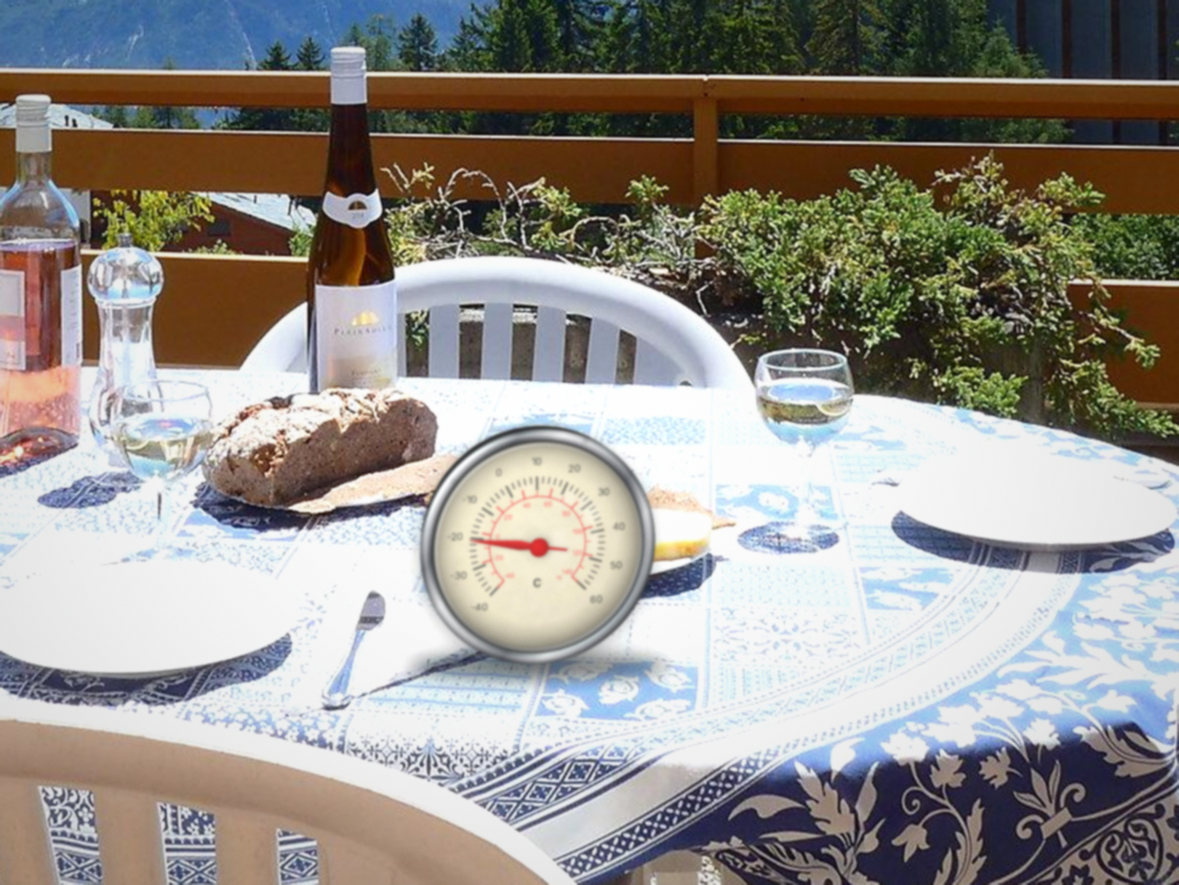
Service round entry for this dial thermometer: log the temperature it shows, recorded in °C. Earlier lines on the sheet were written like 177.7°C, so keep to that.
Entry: -20°C
